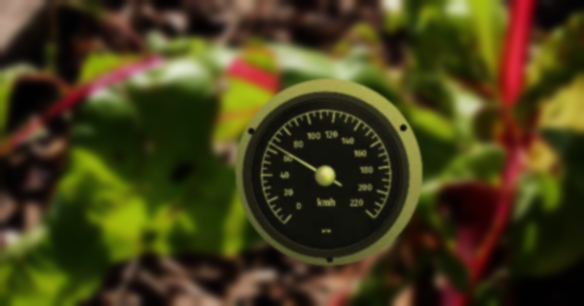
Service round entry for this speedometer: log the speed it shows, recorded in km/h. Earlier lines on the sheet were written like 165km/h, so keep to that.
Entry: 65km/h
